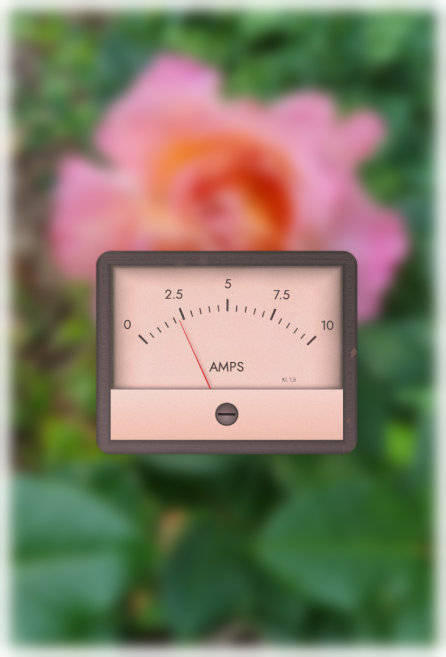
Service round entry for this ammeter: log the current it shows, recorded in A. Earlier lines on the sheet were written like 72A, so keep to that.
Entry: 2.25A
